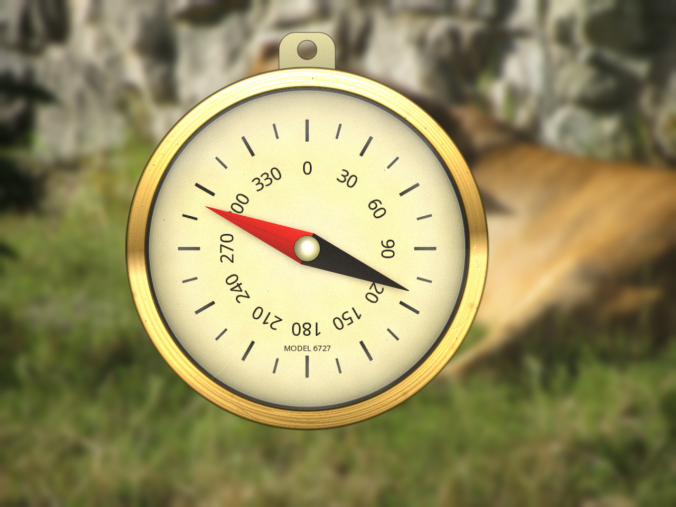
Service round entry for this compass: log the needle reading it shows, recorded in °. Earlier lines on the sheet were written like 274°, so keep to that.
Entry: 292.5°
